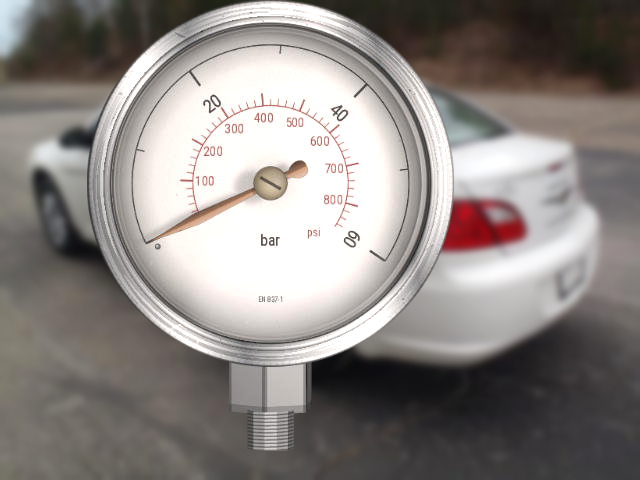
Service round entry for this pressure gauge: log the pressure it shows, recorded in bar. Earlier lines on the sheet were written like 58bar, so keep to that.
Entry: 0bar
